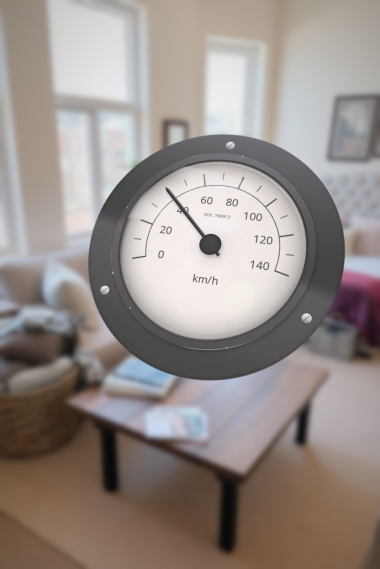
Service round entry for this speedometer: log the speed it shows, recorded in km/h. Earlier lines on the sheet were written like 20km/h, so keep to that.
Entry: 40km/h
